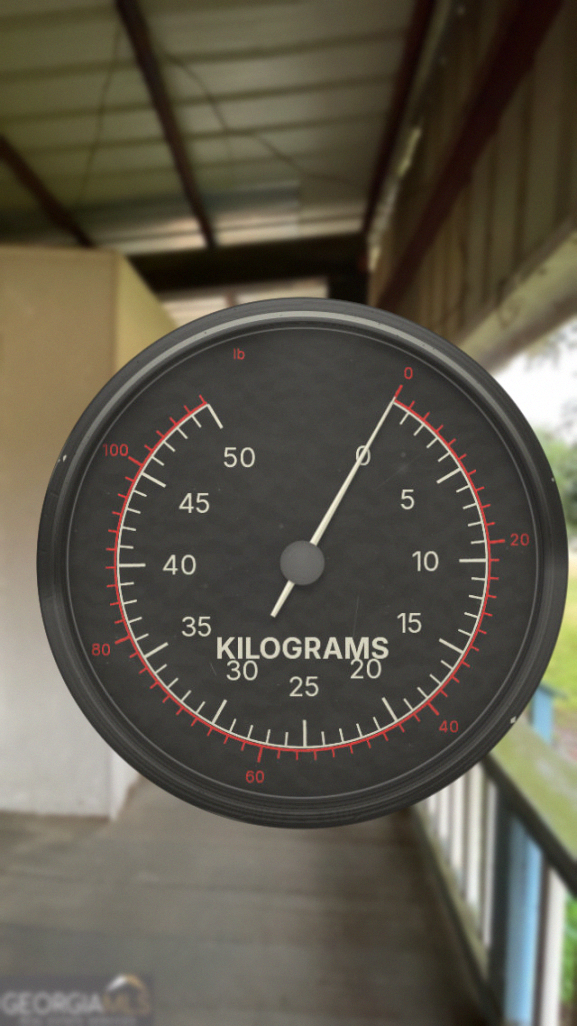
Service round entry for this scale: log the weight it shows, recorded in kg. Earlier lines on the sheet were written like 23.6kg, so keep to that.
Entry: 0kg
